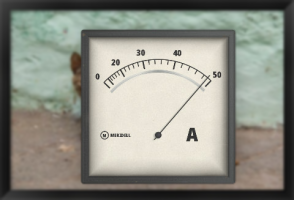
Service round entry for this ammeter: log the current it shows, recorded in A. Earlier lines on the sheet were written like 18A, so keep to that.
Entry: 49A
